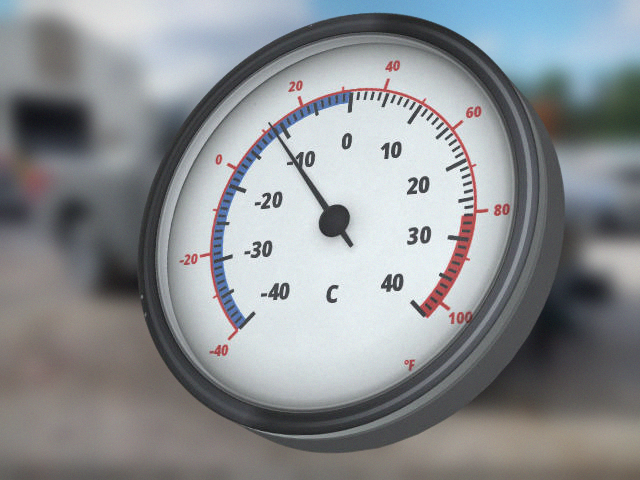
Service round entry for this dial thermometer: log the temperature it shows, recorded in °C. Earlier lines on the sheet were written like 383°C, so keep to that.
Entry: -11°C
